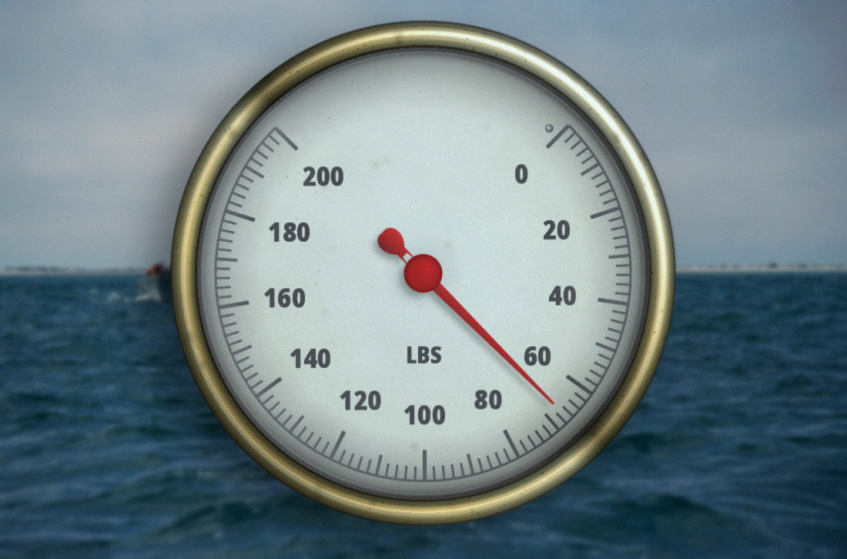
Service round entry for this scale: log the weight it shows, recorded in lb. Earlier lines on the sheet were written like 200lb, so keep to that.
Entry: 67lb
